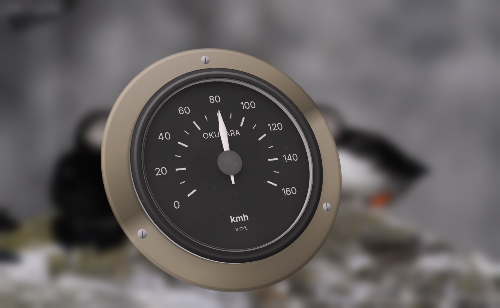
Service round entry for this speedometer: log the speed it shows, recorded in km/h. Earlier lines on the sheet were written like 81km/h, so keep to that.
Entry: 80km/h
